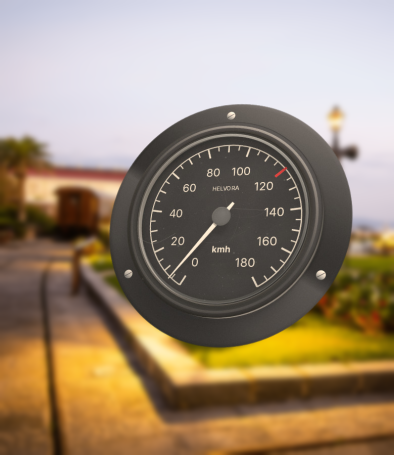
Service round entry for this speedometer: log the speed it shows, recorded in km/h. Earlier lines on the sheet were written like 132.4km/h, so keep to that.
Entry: 5km/h
